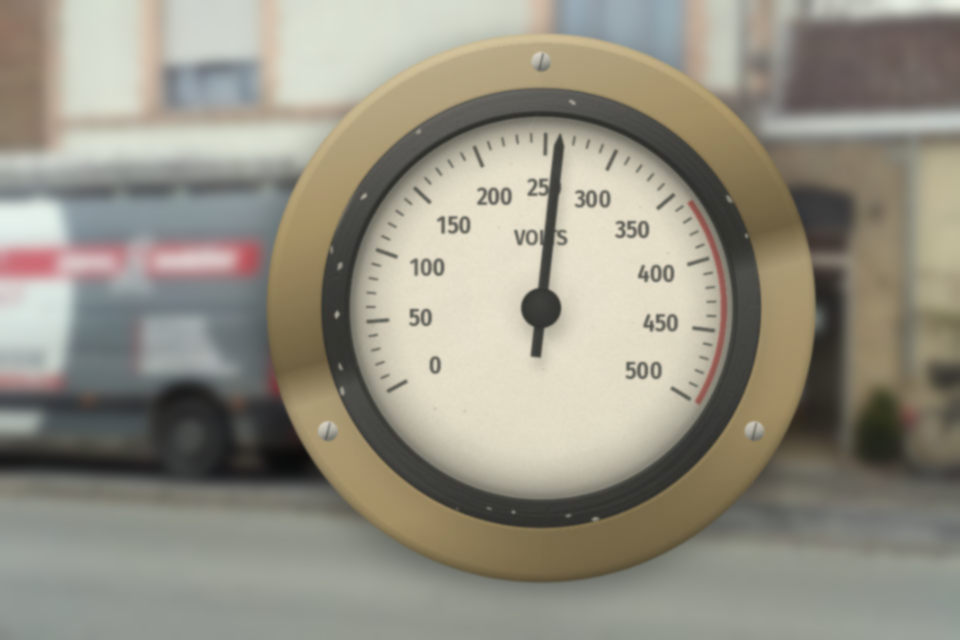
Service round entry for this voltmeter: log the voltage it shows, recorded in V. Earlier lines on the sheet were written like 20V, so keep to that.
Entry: 260V
